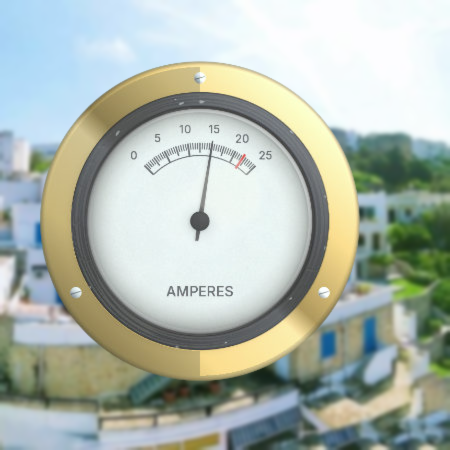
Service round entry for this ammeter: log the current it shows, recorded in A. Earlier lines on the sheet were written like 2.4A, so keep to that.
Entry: 15A
